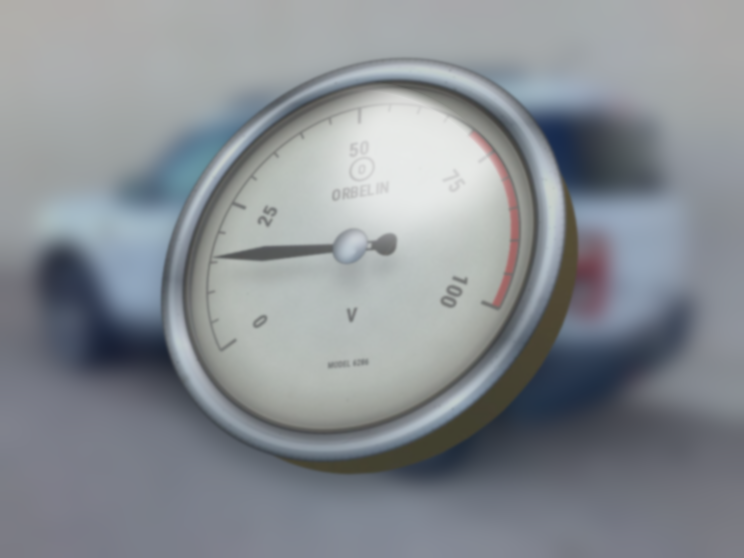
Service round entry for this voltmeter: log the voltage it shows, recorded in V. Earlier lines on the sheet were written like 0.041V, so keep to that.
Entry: 15V
